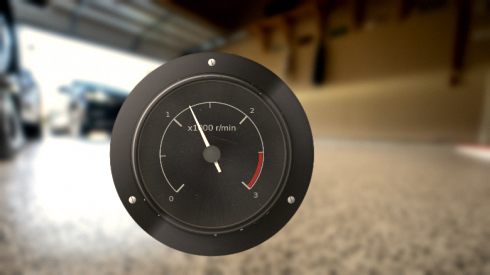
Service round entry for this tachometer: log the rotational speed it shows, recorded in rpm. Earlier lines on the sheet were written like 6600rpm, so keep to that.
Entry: 1250rpm
